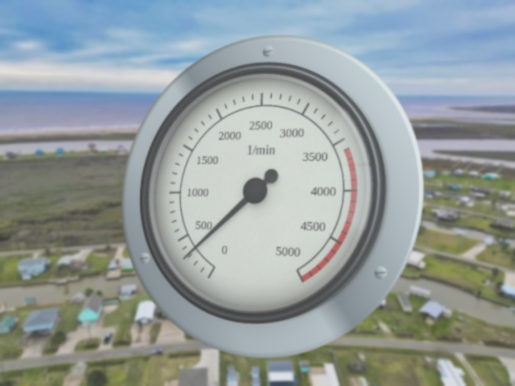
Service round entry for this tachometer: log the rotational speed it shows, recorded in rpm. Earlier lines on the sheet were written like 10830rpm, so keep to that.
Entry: 300rpm
